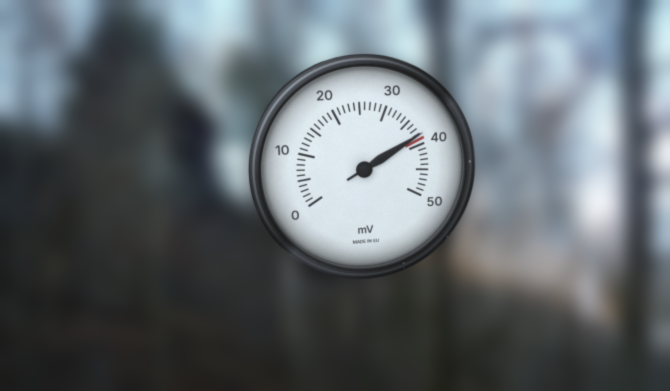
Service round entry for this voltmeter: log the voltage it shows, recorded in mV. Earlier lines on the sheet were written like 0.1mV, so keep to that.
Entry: 38mV
